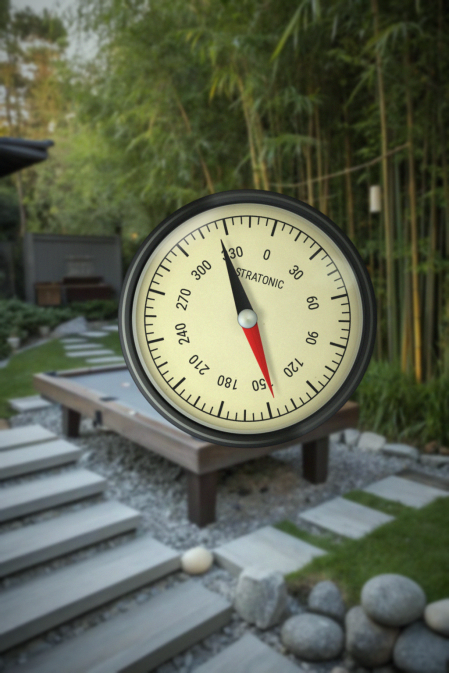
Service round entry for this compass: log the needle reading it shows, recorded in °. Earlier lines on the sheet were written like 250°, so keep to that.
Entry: 145°
